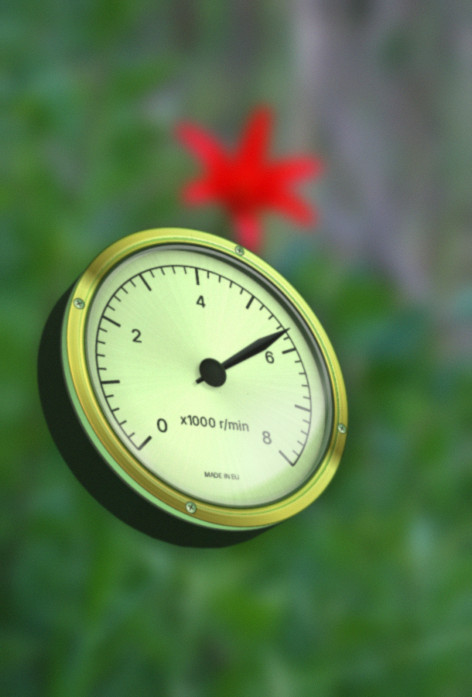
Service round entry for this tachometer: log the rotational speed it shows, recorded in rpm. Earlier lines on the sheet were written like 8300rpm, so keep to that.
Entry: 5700rpm
